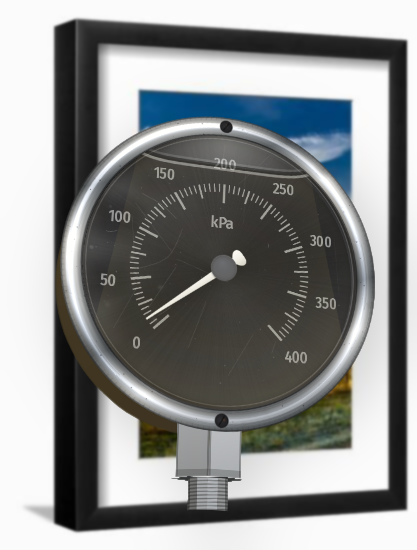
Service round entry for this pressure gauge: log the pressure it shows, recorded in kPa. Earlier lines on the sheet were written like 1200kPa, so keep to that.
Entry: 10kPa
